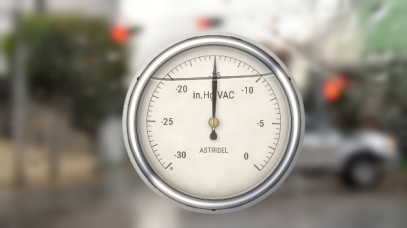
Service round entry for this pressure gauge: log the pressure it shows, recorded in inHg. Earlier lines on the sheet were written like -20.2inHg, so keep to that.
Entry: -15inHg
